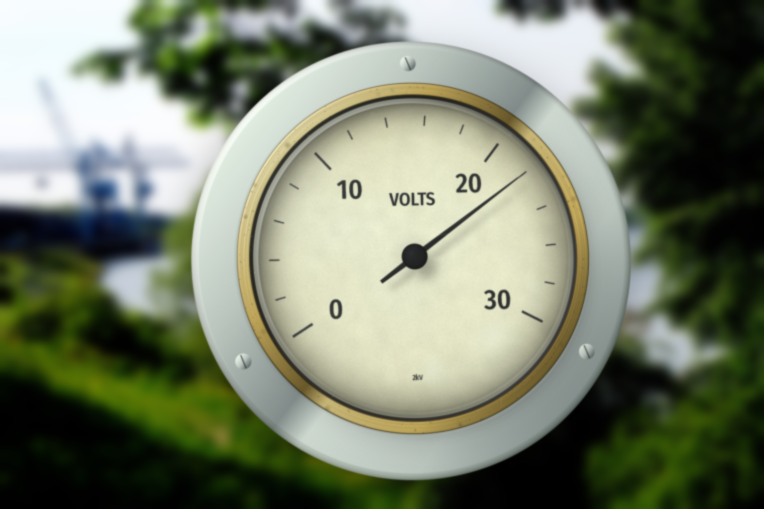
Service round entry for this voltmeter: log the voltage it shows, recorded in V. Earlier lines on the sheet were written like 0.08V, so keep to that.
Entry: 22V
